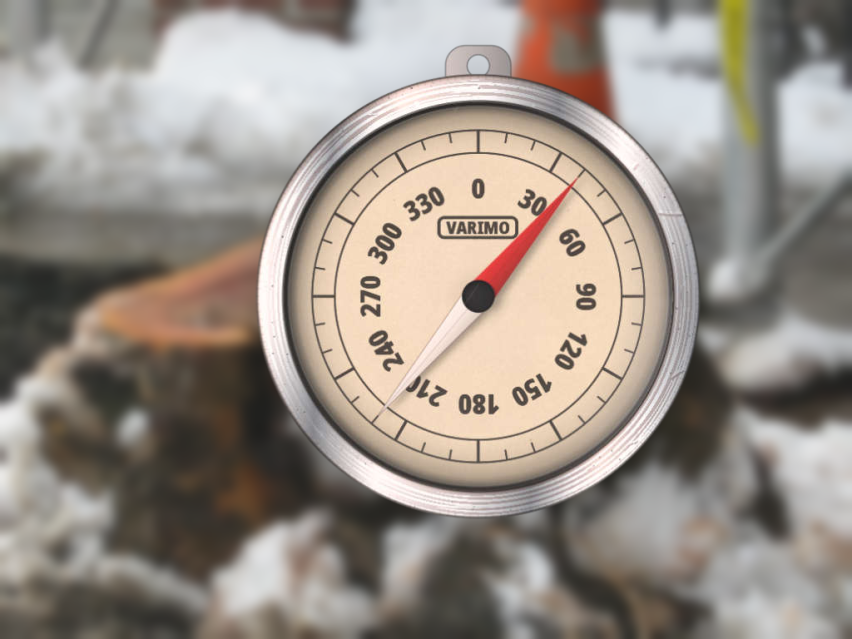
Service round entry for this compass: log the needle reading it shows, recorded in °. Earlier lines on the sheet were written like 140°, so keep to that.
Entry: 40°
